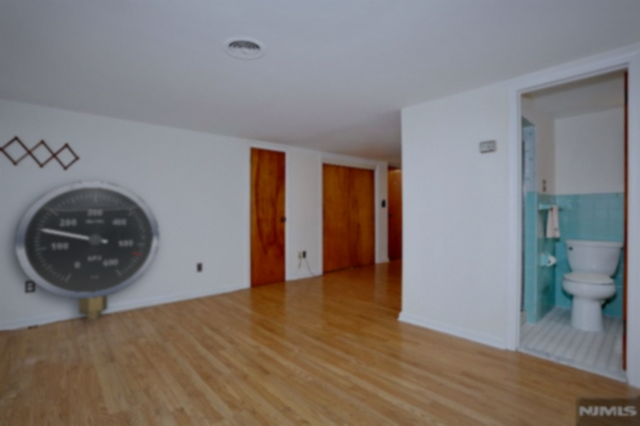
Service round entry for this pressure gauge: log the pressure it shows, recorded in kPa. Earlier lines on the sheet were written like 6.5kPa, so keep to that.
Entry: 150kPa
